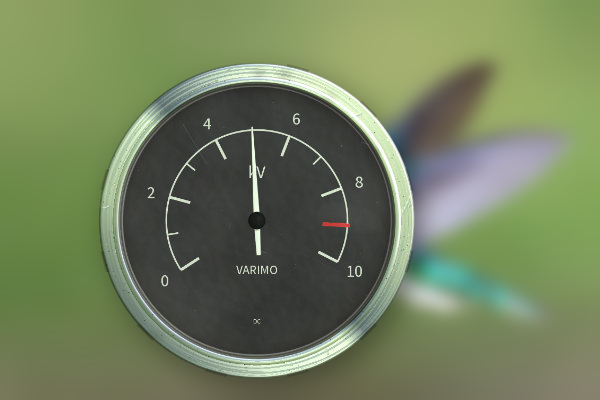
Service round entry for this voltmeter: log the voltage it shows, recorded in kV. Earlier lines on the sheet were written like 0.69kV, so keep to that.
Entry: 5kV
